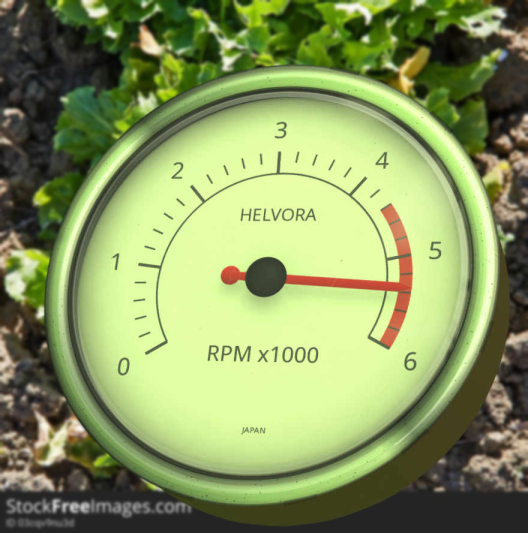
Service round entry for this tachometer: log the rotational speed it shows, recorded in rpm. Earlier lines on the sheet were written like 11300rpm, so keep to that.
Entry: 5400rpm
